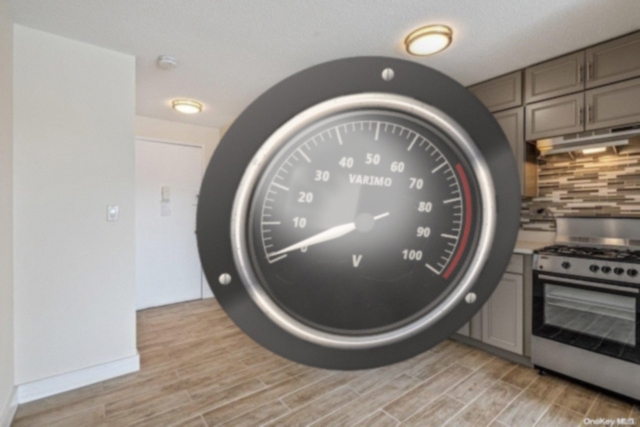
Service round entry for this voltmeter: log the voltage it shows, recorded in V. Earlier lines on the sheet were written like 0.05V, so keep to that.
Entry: 2V
